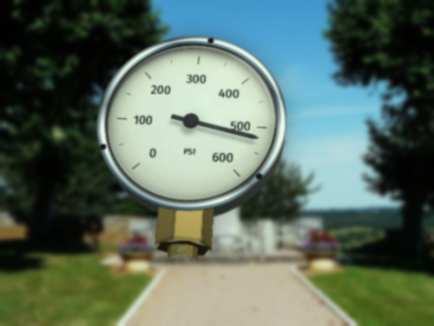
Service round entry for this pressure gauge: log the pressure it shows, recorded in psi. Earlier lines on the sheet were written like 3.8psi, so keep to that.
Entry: 525psi
